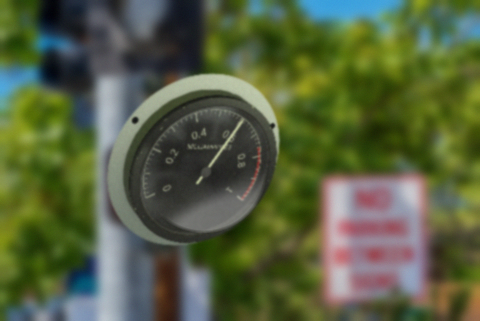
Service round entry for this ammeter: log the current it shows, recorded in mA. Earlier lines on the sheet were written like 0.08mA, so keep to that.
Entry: 0.6mA
